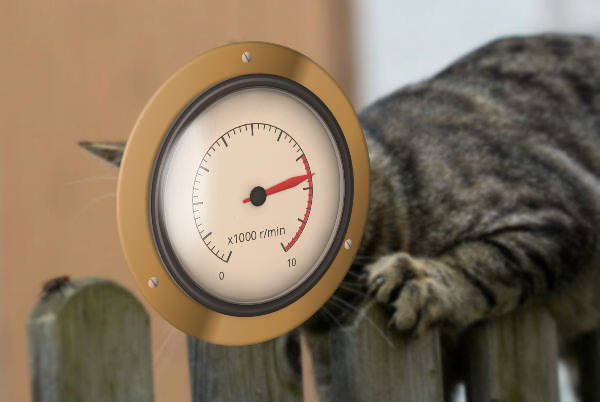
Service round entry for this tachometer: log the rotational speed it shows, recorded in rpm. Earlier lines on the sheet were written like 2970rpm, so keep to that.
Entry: 7600rpm
